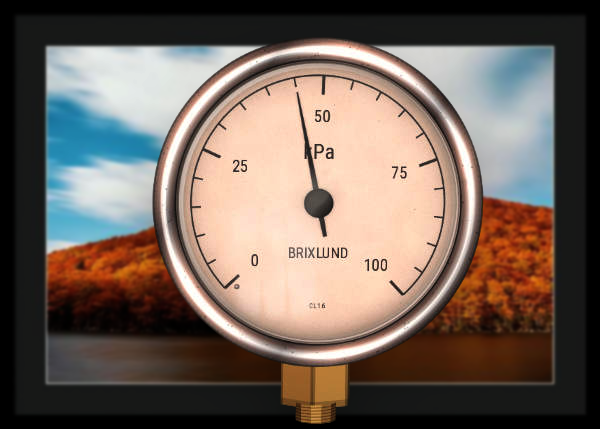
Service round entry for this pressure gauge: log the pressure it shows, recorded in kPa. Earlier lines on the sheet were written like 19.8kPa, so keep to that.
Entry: 45kPa
